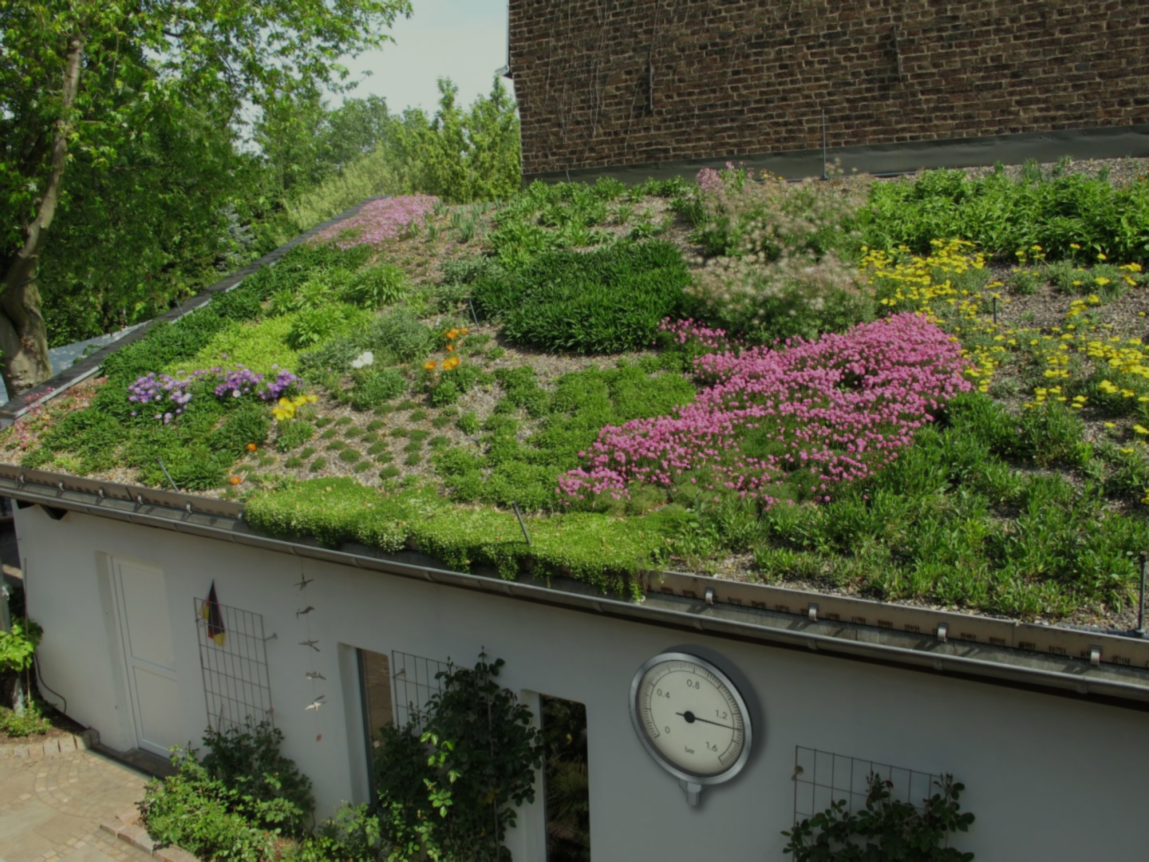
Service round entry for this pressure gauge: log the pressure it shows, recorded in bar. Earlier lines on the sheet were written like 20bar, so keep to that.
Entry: 1.3bar
